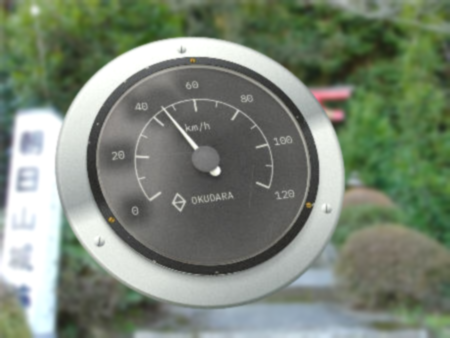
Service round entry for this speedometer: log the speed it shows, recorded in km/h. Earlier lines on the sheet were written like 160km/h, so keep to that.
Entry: 45km/h
